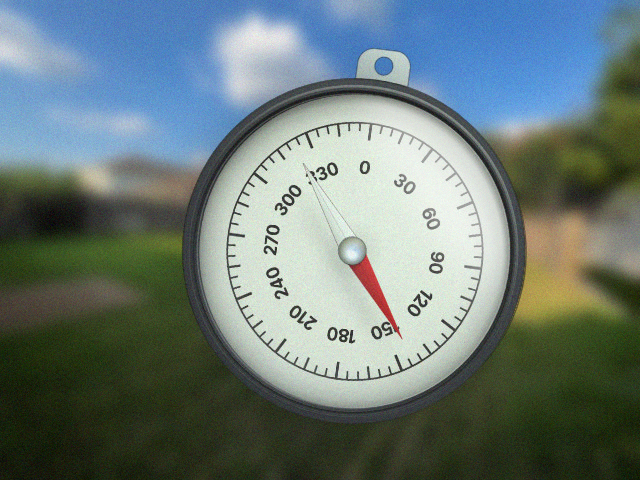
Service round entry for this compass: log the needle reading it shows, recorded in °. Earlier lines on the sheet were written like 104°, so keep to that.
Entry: 142.5°
